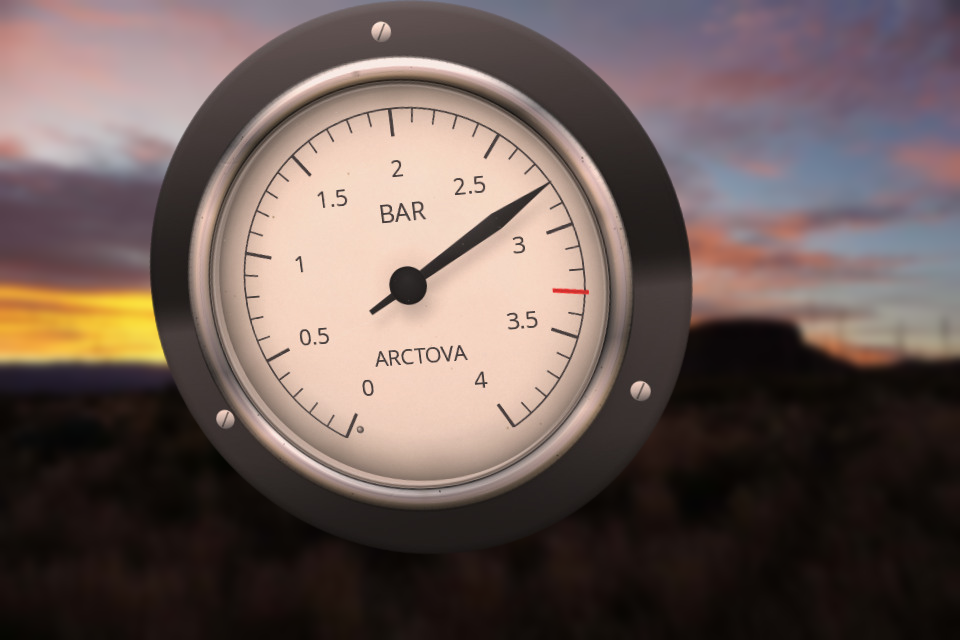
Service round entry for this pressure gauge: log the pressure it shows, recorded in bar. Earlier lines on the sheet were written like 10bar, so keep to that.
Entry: 2.8bar
